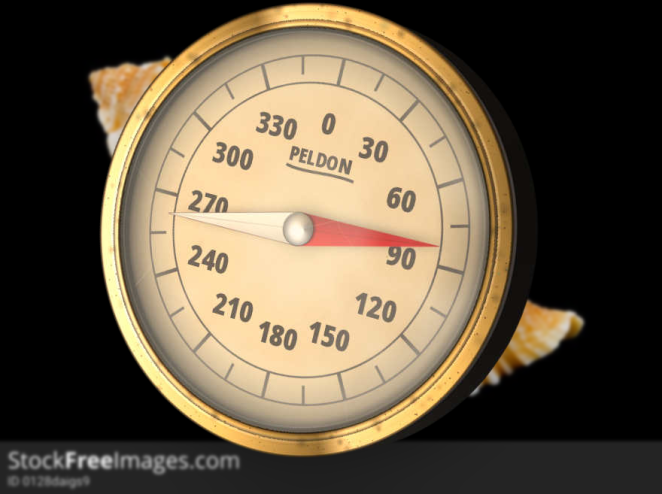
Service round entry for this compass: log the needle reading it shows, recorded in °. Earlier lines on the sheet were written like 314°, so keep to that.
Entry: 82.5°
